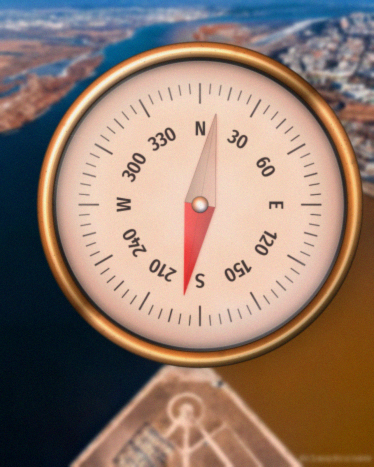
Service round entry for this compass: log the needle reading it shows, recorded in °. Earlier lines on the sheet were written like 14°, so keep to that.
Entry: 190°
